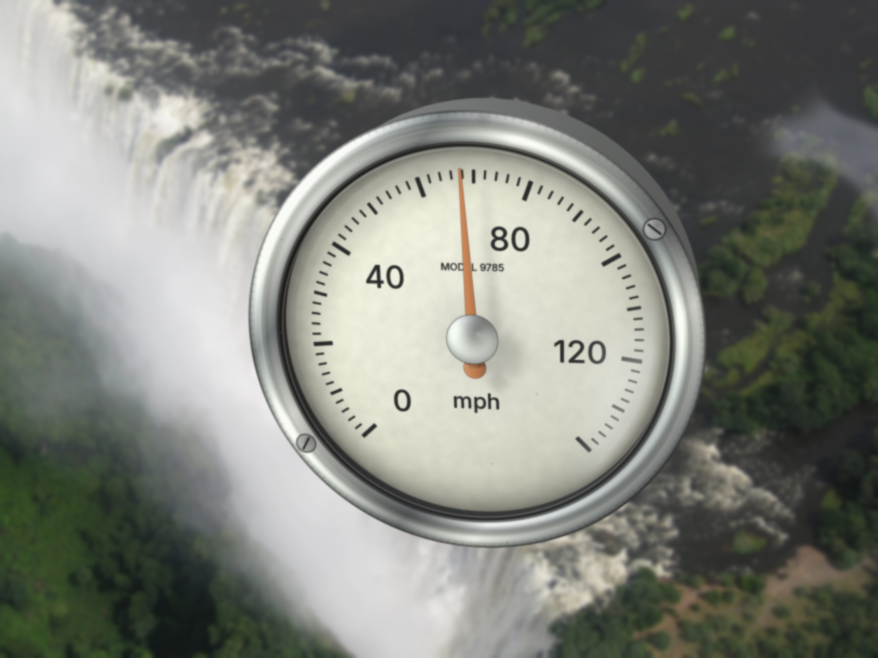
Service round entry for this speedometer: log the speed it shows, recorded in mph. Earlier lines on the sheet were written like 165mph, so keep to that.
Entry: 68mph
